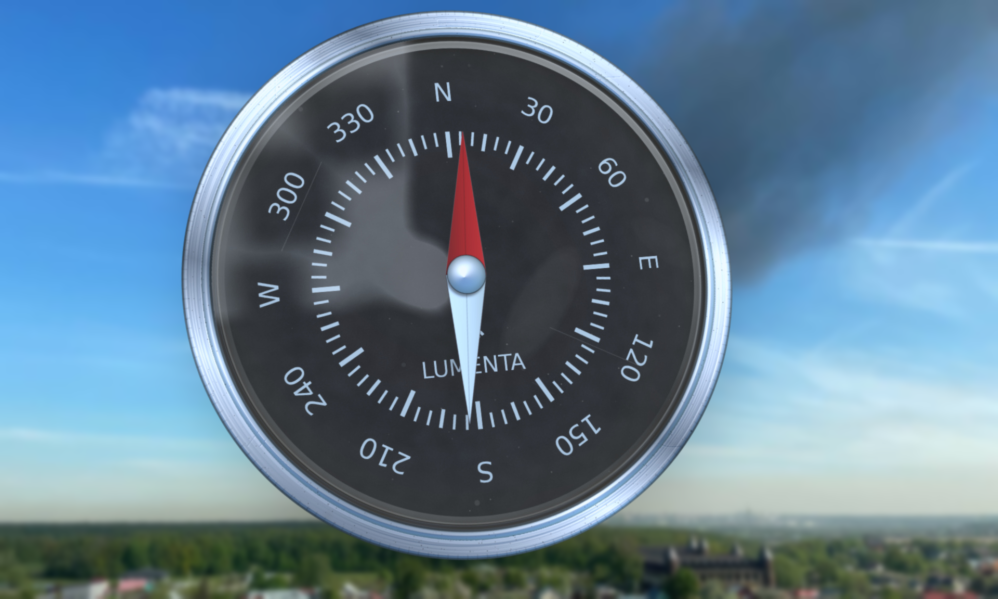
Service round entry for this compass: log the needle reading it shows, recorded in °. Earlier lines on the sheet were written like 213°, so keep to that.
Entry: 5°
